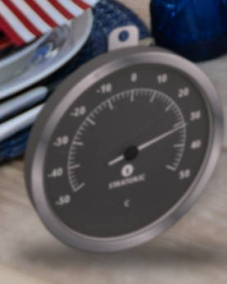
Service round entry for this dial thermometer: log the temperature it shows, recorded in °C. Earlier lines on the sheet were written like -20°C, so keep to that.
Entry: 30°C
